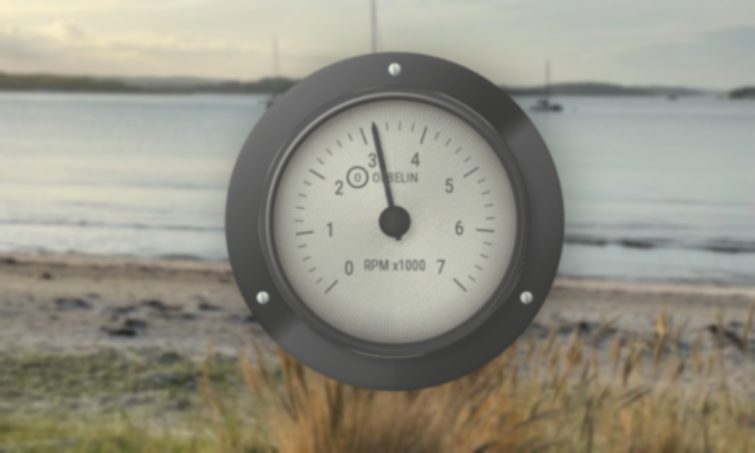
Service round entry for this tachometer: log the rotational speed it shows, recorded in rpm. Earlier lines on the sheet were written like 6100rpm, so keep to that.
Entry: 3200rpm
